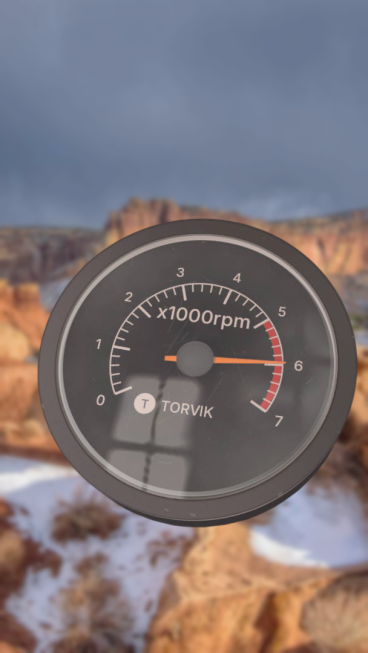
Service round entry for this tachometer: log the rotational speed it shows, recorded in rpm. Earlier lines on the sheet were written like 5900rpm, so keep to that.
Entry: 6000rpm
